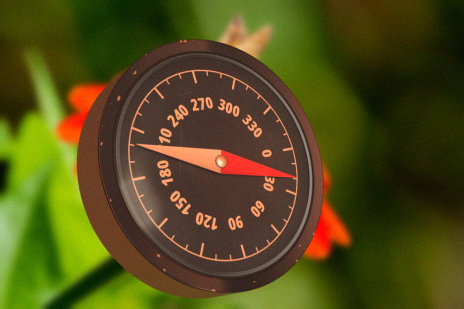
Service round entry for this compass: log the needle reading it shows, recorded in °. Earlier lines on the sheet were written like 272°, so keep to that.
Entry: 20°
